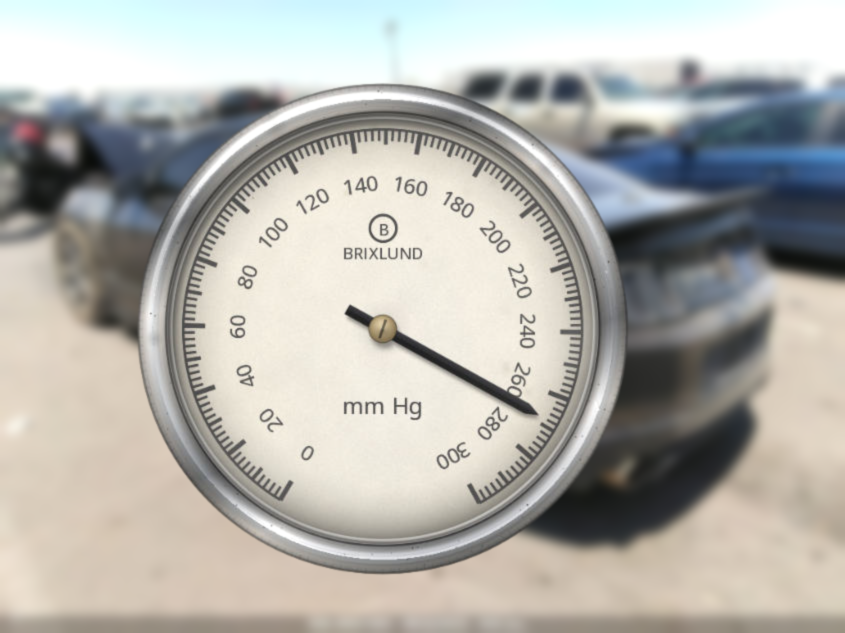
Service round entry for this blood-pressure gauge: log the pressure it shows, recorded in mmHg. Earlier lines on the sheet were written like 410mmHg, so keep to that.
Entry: 268mmHg
